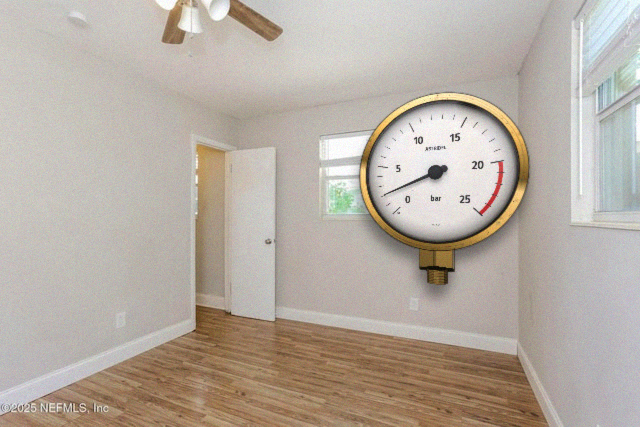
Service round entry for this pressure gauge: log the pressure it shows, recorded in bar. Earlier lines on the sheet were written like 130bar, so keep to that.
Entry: 2bar
